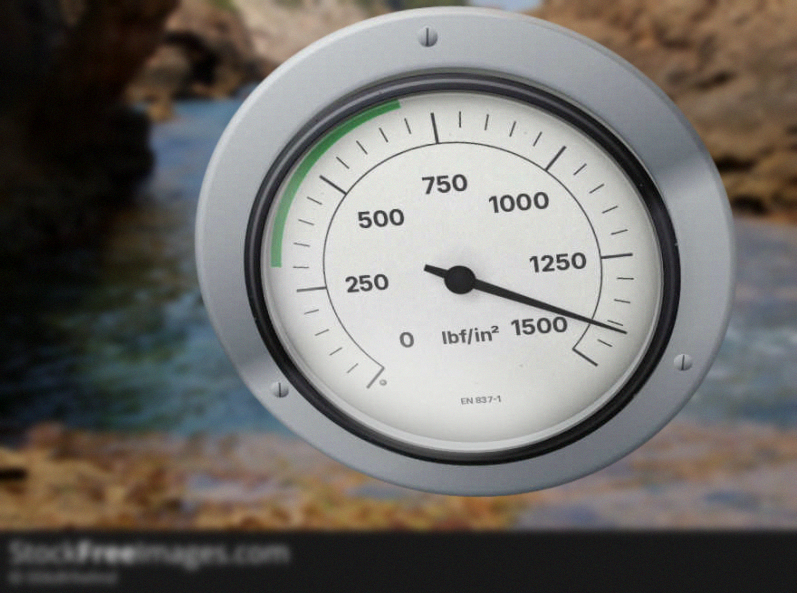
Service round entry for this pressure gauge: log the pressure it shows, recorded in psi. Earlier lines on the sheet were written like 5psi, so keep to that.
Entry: 1400psi
